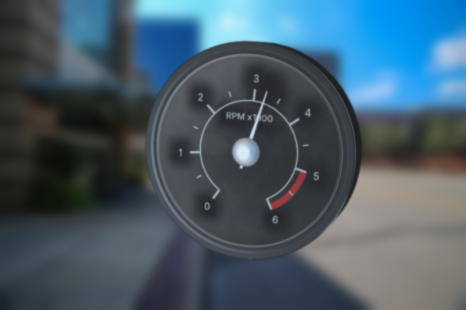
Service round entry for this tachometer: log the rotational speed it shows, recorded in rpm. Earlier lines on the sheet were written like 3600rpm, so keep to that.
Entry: 3250rpm
